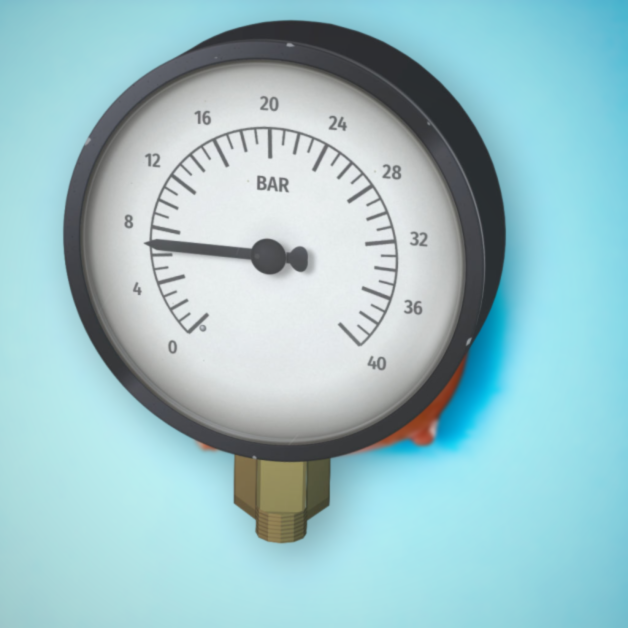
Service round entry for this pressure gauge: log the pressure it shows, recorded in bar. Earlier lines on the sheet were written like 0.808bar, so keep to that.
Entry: 7bar
